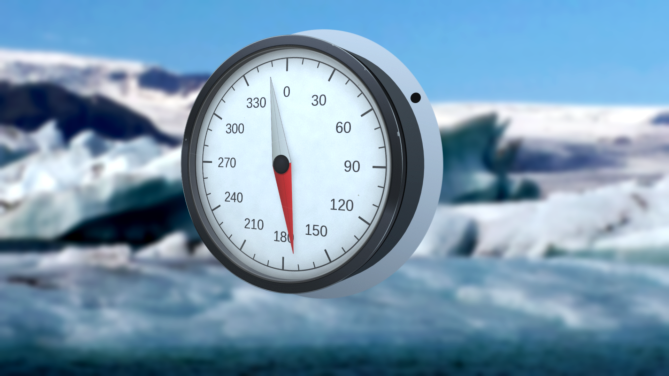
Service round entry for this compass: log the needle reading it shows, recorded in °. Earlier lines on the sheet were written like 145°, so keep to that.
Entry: 170°
